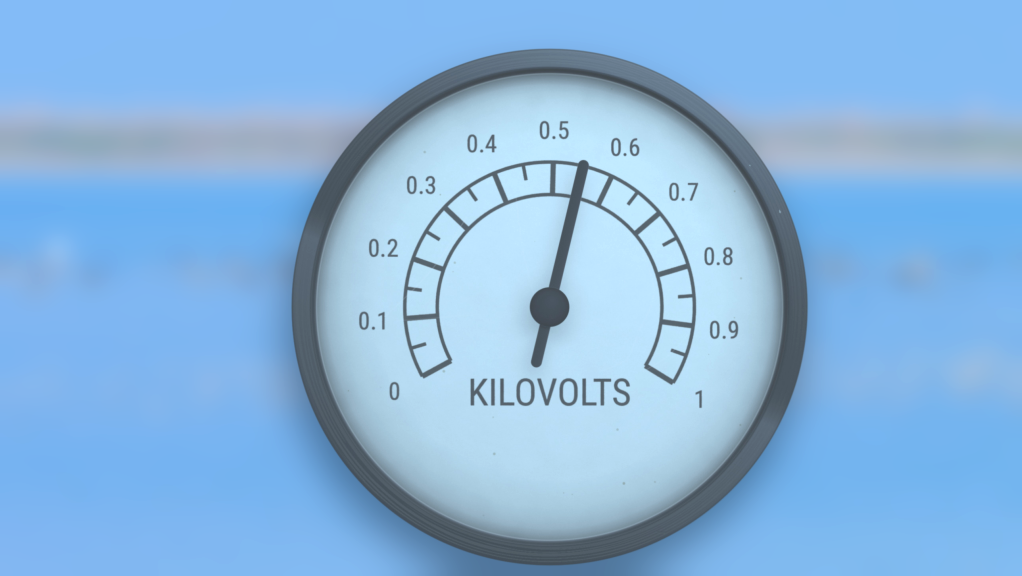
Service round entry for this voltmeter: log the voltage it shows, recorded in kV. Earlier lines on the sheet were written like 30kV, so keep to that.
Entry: 0.55kV
